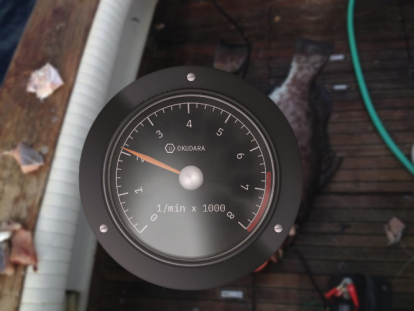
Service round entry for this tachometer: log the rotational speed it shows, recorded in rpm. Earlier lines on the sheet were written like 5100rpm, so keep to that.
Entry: 2100rpm
